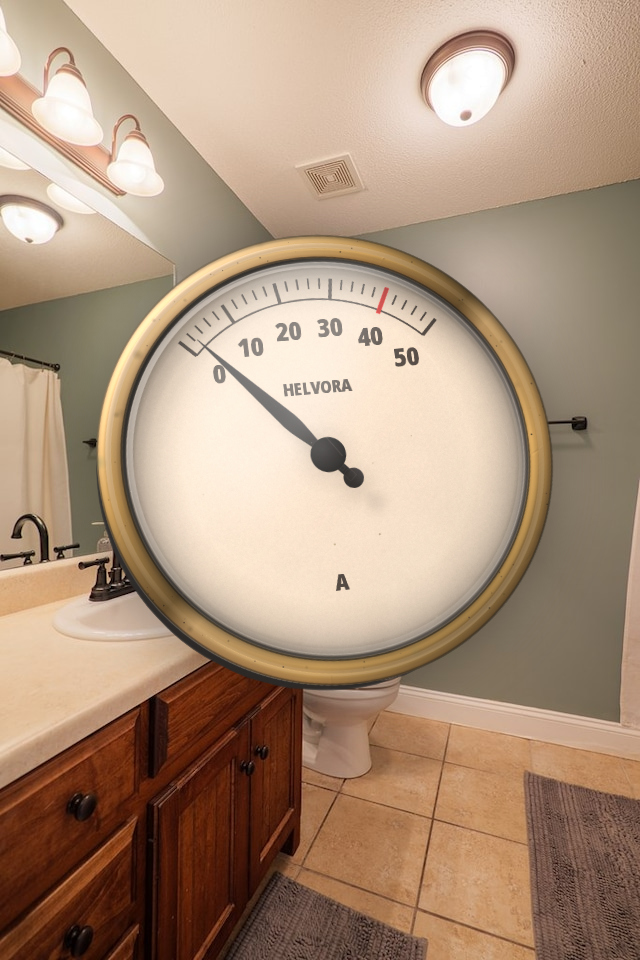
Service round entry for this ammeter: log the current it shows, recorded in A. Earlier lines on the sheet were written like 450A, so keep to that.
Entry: 2A
